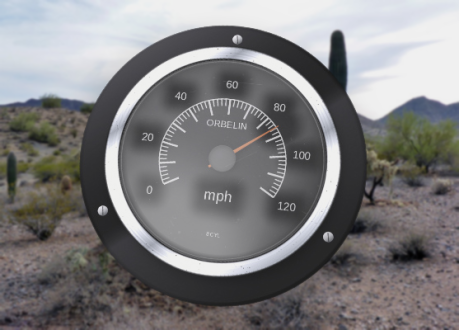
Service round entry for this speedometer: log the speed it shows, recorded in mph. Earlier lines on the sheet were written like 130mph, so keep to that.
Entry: 86mph
